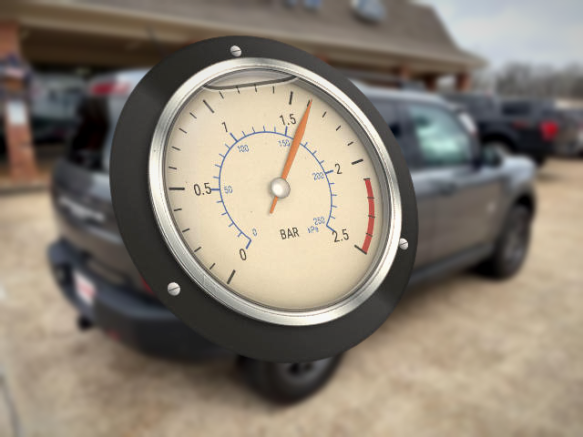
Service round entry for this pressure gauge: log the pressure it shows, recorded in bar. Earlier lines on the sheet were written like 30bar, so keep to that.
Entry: 1.6bar
